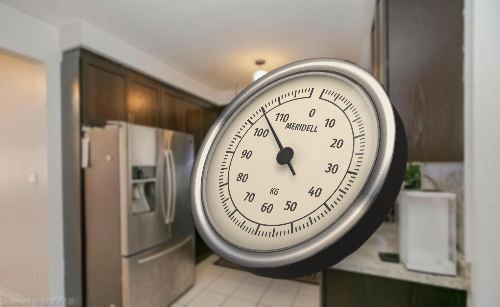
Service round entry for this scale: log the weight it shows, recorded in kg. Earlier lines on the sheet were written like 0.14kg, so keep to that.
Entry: 105kg
